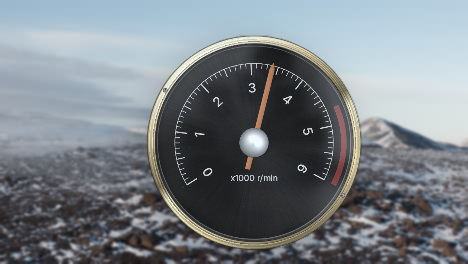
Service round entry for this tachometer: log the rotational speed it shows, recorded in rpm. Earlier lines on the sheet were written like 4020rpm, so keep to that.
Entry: 3400rpm
